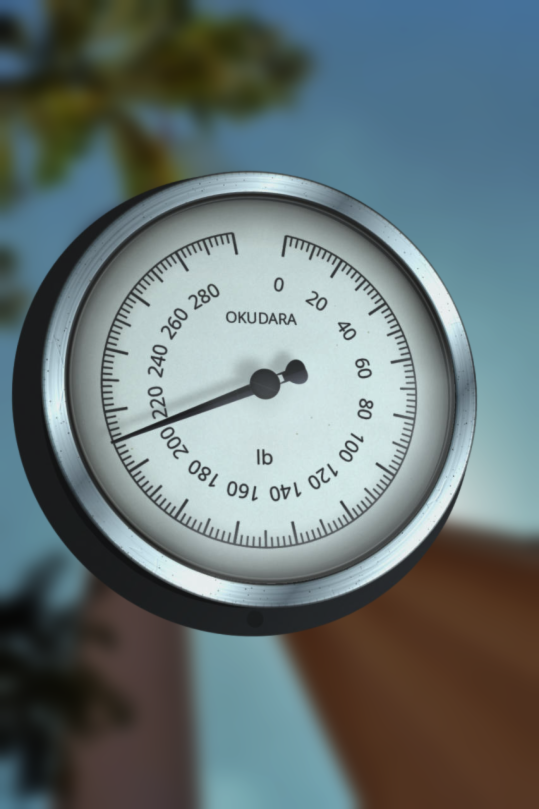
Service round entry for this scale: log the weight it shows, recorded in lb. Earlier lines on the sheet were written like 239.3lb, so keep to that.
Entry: 210lb
